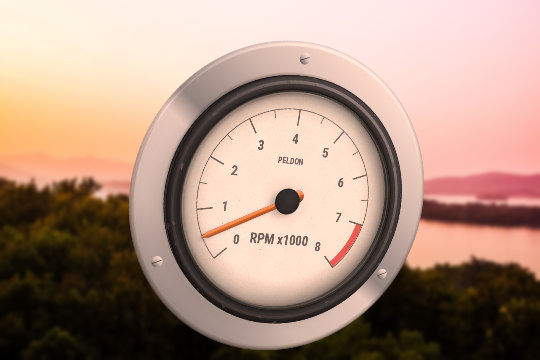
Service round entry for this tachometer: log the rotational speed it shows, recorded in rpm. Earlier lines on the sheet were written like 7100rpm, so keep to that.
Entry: 500rpm
